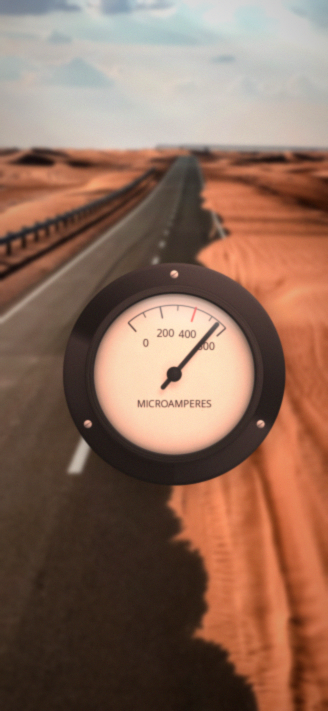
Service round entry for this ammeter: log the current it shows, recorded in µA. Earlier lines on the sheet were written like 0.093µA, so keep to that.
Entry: 550µA
